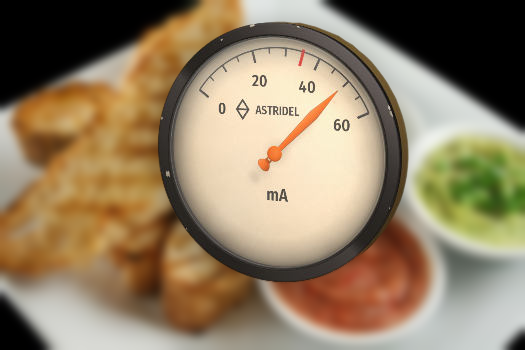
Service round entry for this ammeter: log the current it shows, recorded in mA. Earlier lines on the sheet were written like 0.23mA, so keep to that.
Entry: 50mA
